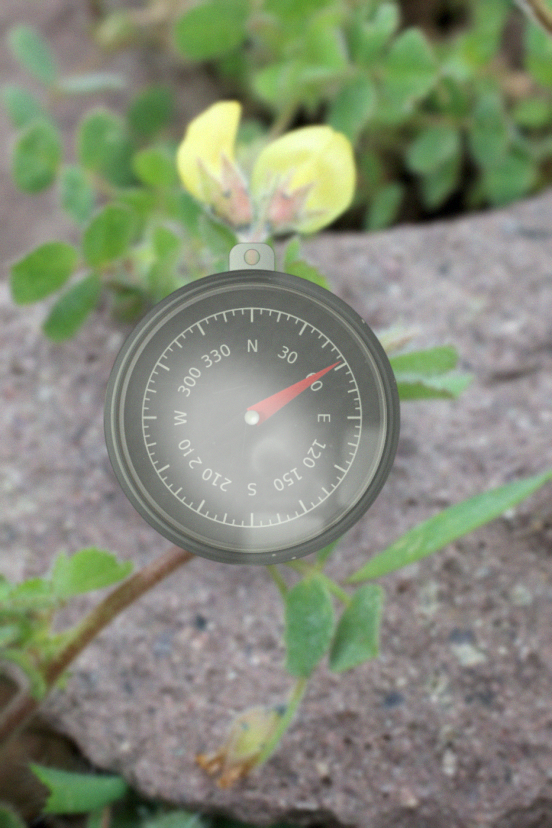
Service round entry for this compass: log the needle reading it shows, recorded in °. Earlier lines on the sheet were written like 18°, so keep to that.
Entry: 57.5°
